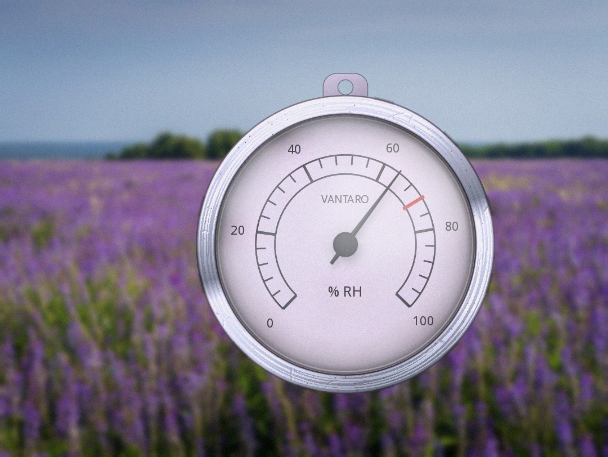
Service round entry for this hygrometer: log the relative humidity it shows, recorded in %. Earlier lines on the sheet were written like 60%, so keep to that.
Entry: 64%
